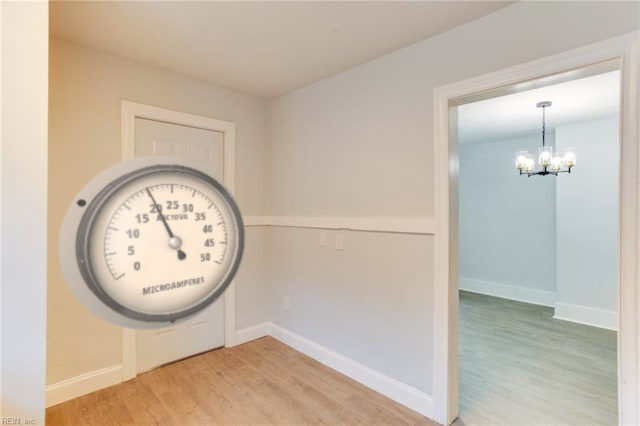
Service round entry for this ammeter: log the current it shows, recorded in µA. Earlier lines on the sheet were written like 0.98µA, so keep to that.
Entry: 20µA
